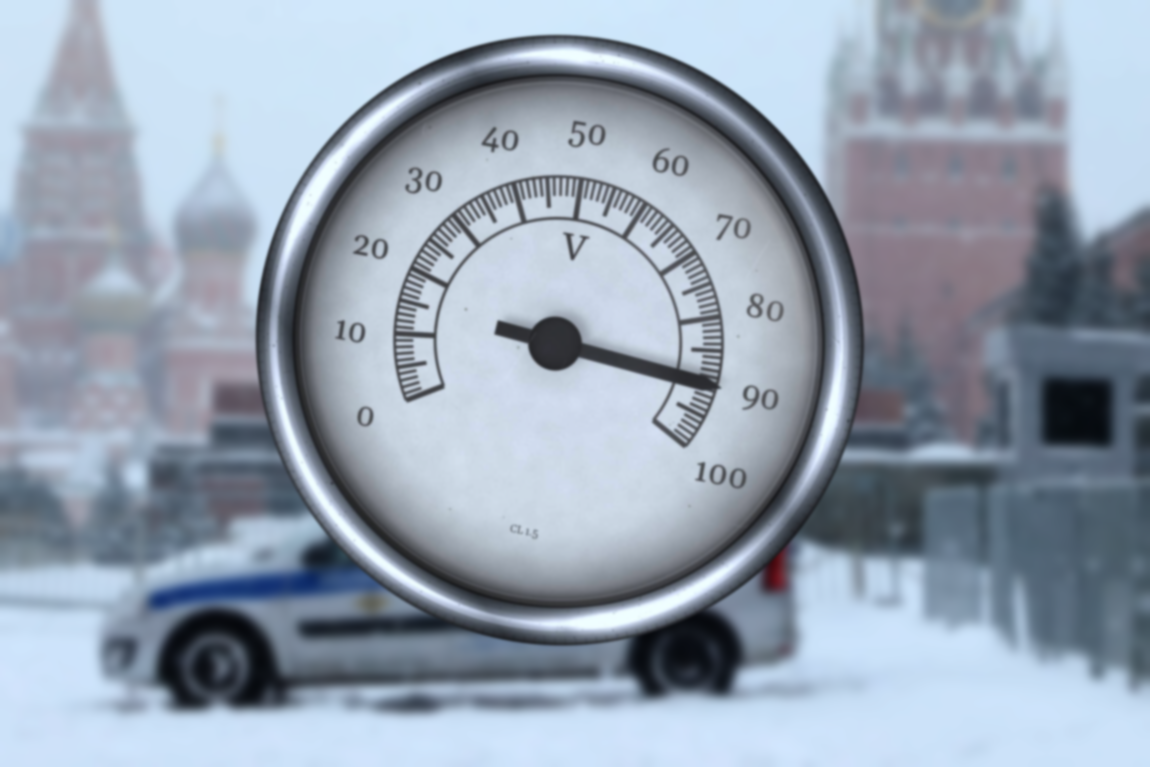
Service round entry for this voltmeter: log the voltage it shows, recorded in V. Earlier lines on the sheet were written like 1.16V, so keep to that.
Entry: 90V
